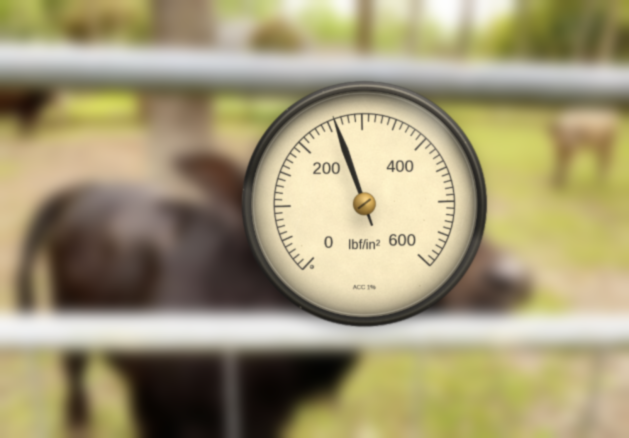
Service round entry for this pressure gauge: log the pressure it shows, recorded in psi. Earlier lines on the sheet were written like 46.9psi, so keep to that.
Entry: 260psi
